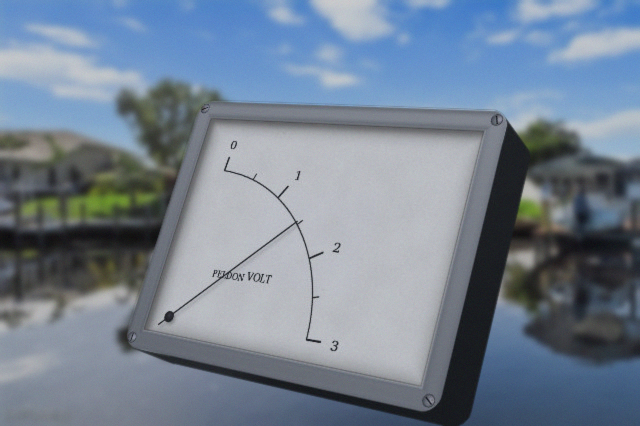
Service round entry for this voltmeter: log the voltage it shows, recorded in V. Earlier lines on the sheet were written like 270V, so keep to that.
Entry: 1.5V
